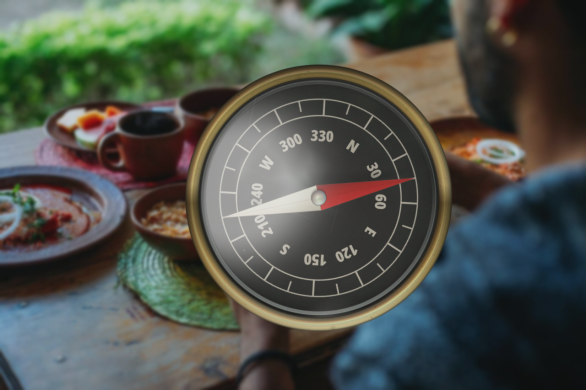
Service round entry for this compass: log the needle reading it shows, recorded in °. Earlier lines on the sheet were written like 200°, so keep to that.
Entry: 45°
